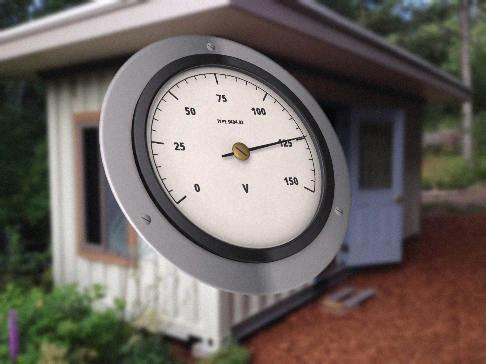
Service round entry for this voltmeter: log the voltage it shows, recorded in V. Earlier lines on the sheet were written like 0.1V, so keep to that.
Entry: 125V
